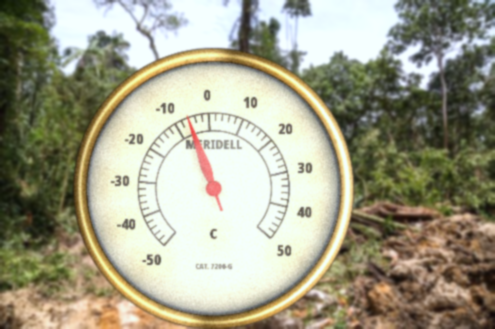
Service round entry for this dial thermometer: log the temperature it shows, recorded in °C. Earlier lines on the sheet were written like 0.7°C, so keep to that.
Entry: -6°C
